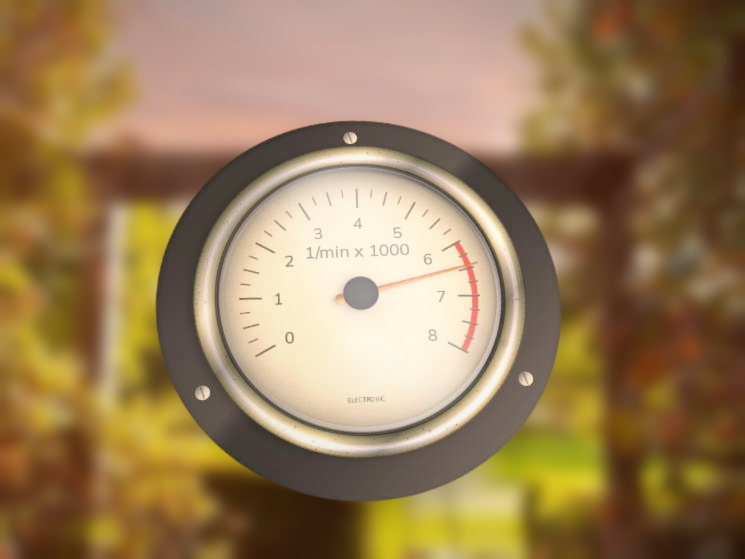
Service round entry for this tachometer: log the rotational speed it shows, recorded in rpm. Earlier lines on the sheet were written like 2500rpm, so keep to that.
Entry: 6500rpm
